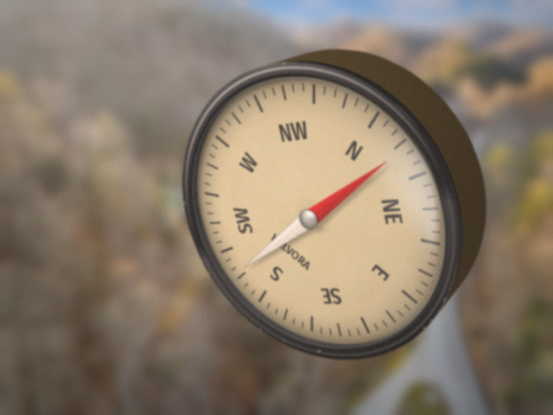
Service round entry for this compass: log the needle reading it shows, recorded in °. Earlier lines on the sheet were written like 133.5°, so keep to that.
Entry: 17.5°
